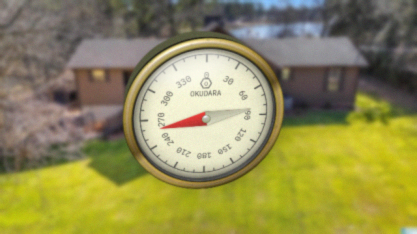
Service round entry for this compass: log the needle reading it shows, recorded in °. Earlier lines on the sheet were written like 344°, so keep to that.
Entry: 260°
